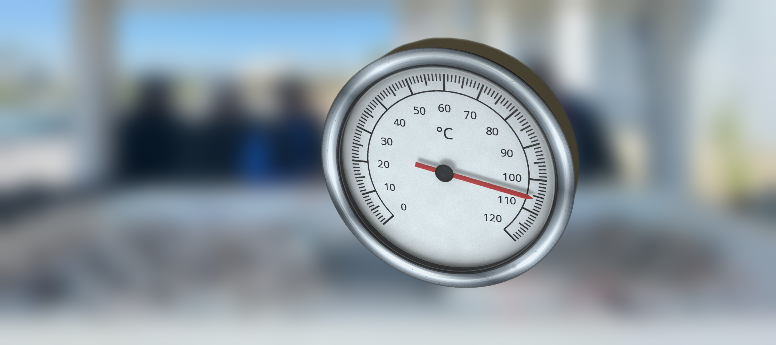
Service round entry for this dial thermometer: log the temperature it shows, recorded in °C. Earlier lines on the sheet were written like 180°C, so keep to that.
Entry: 105°C
